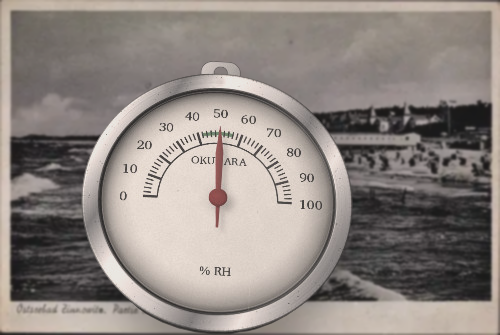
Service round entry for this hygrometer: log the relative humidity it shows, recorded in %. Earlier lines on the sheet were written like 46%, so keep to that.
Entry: 50%
